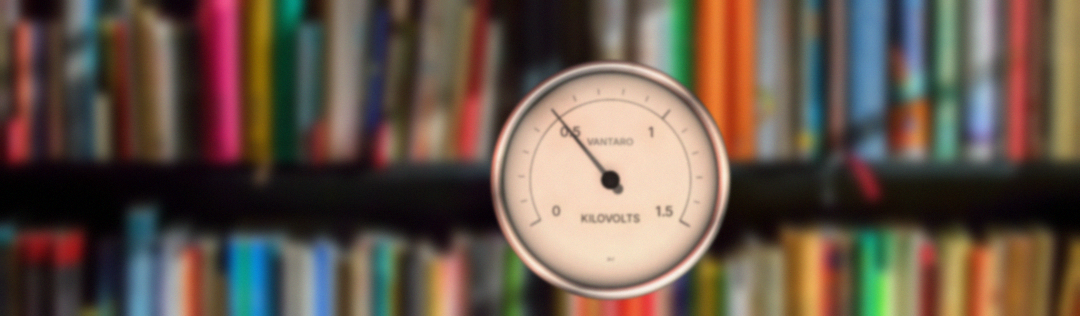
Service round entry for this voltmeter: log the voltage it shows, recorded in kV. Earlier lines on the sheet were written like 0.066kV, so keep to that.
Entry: 0.5kV
